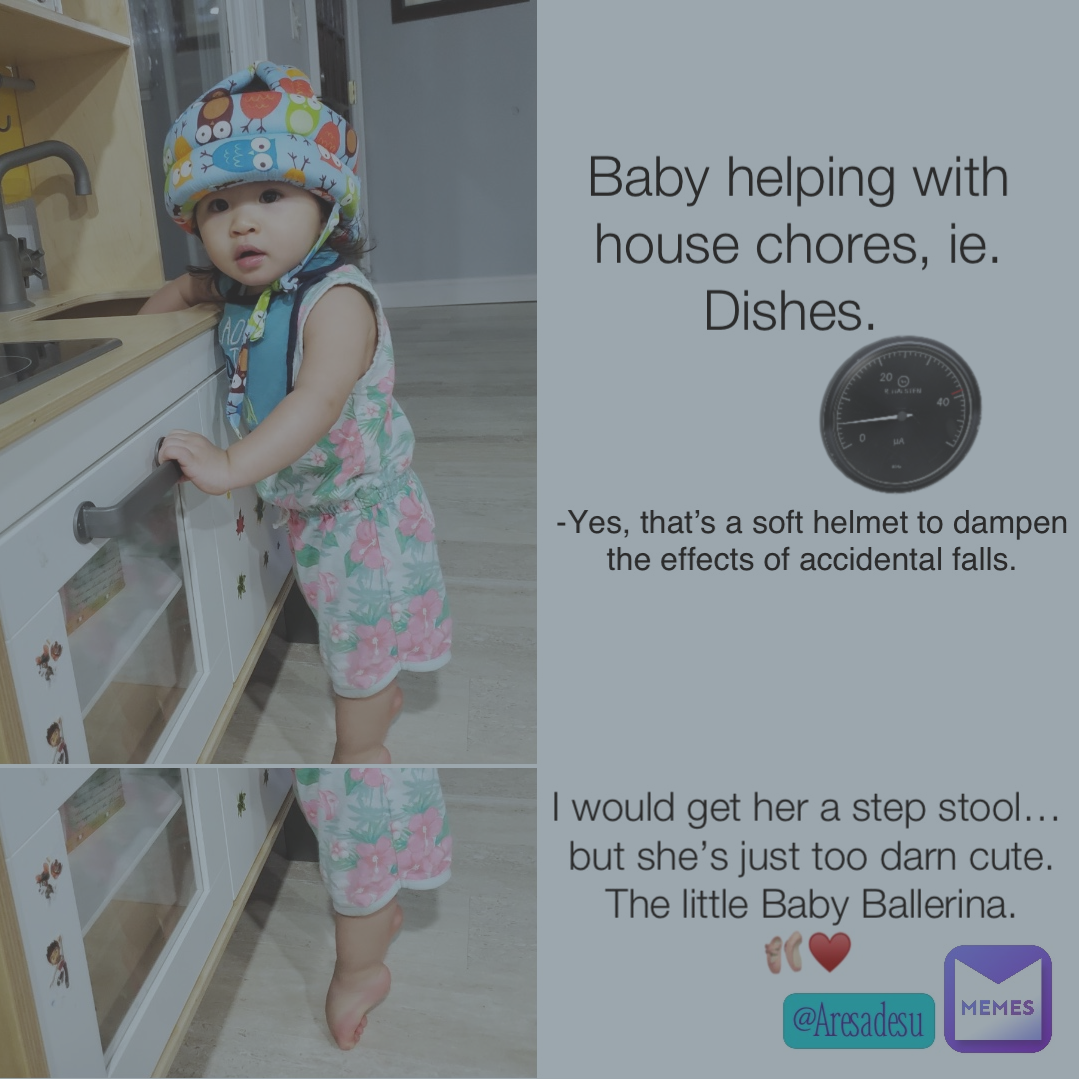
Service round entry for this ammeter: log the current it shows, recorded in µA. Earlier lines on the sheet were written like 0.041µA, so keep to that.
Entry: 5µA
